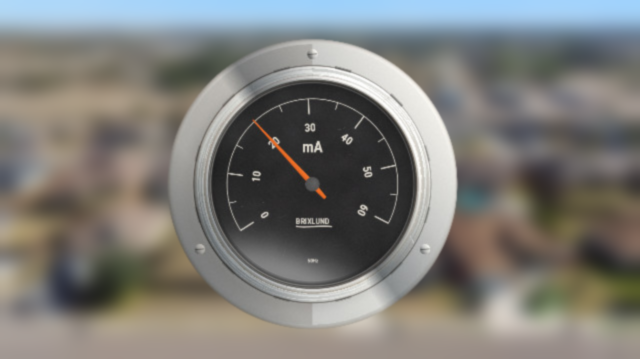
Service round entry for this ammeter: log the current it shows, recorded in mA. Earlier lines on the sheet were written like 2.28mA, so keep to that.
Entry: 20mA
